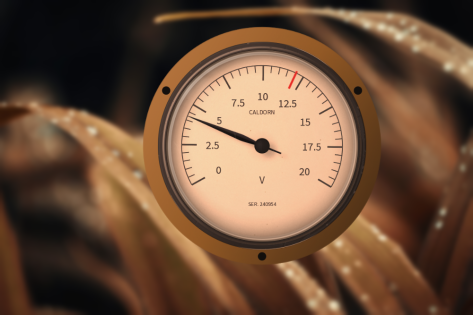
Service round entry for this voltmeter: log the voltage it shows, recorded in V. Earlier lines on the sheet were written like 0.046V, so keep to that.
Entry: 4.25V
